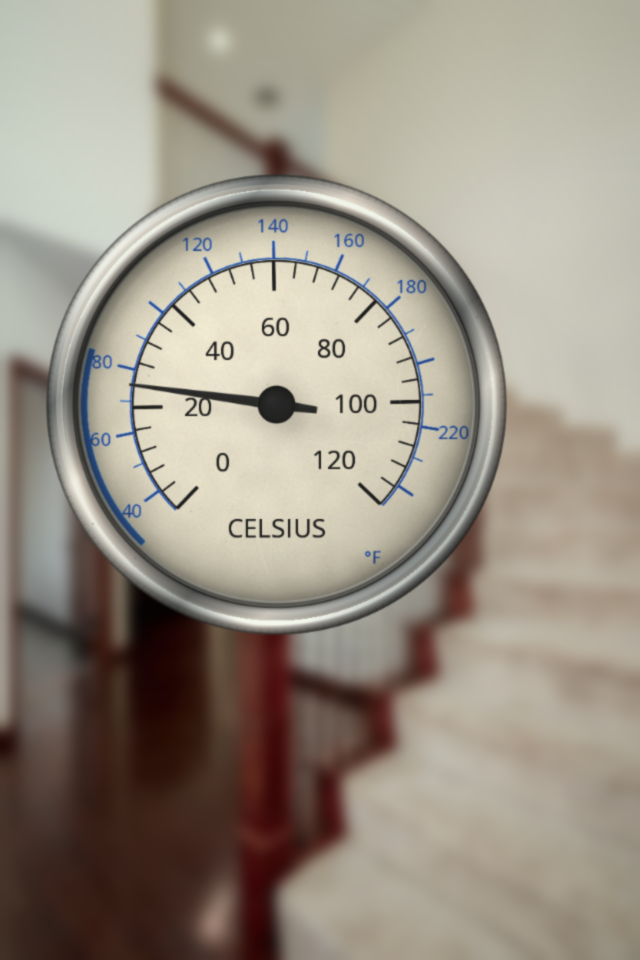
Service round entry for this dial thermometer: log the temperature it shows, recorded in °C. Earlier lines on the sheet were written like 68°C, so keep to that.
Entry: 24°C
